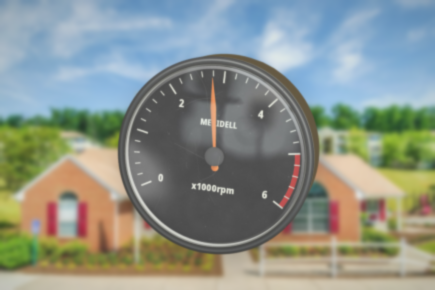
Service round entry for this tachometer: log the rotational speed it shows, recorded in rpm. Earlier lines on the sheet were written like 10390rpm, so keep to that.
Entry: 2800rpm
